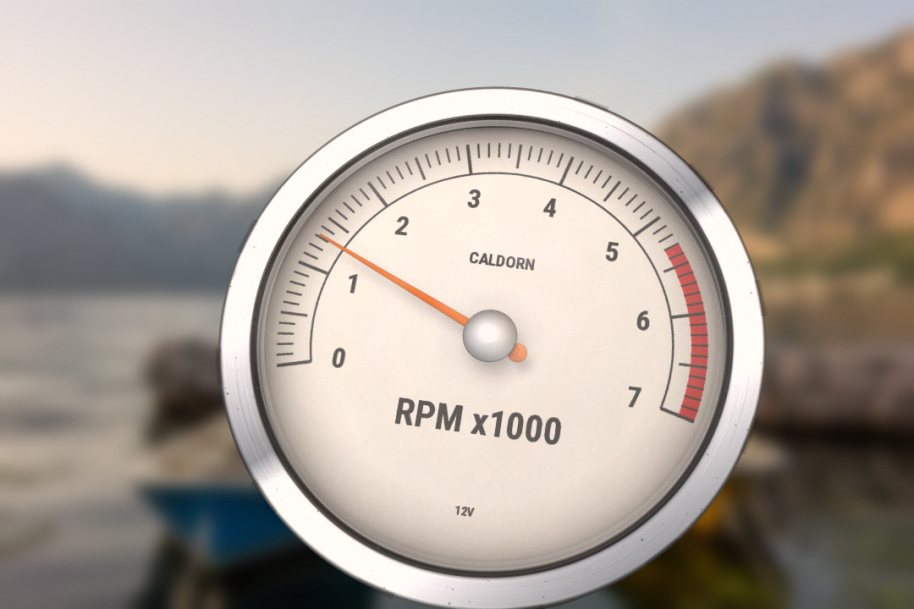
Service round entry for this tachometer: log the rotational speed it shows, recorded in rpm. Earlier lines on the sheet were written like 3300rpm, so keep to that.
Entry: 1300rpm
